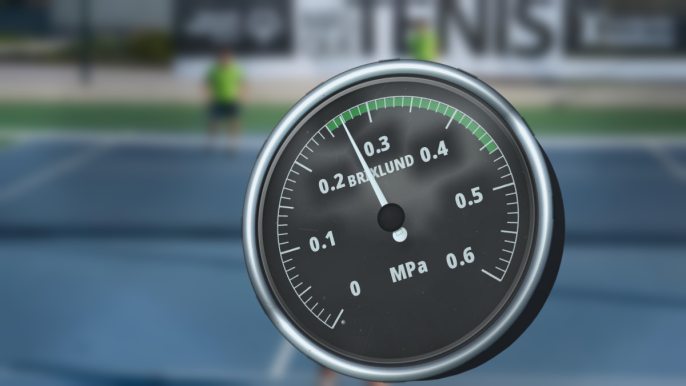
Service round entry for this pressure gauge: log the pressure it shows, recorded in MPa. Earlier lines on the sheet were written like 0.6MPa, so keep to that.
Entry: 0.27MPa
